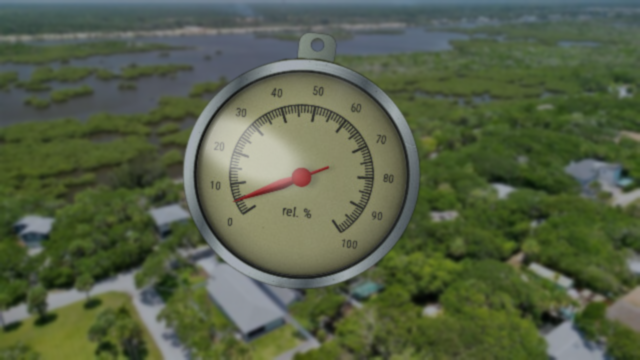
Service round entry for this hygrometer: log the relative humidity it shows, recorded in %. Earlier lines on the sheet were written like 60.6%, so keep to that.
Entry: 5%
